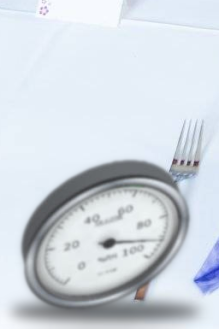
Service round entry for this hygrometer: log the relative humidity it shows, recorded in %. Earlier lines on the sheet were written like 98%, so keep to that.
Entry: 90%
